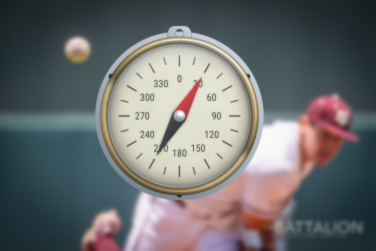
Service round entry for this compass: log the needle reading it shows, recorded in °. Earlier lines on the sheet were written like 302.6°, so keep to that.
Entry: 30°
